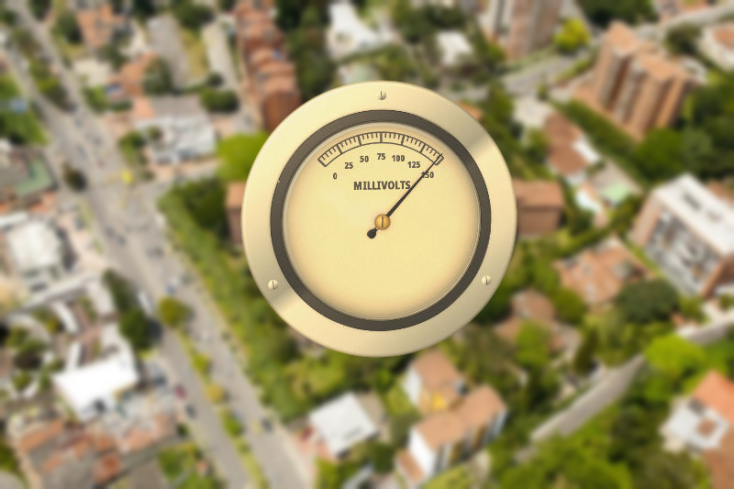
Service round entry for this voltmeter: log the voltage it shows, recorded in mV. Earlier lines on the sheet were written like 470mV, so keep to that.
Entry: 145mV
